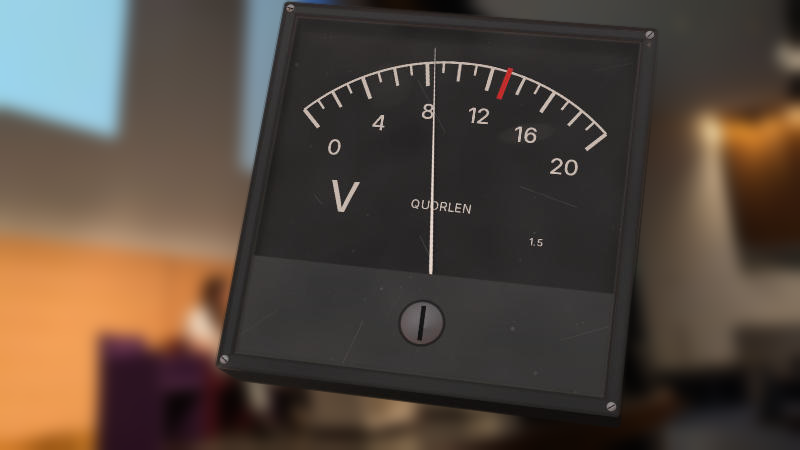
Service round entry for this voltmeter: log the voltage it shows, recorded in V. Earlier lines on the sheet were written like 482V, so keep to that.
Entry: 8.5V
